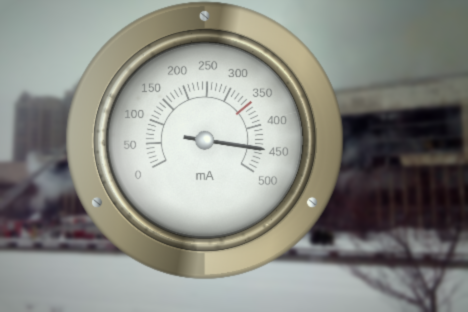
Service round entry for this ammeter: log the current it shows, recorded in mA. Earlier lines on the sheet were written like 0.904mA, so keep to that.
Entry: 450mA
